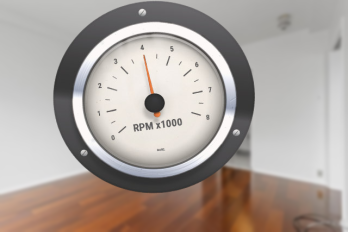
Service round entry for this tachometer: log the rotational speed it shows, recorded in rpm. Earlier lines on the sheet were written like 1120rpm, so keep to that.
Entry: 4000rpm
